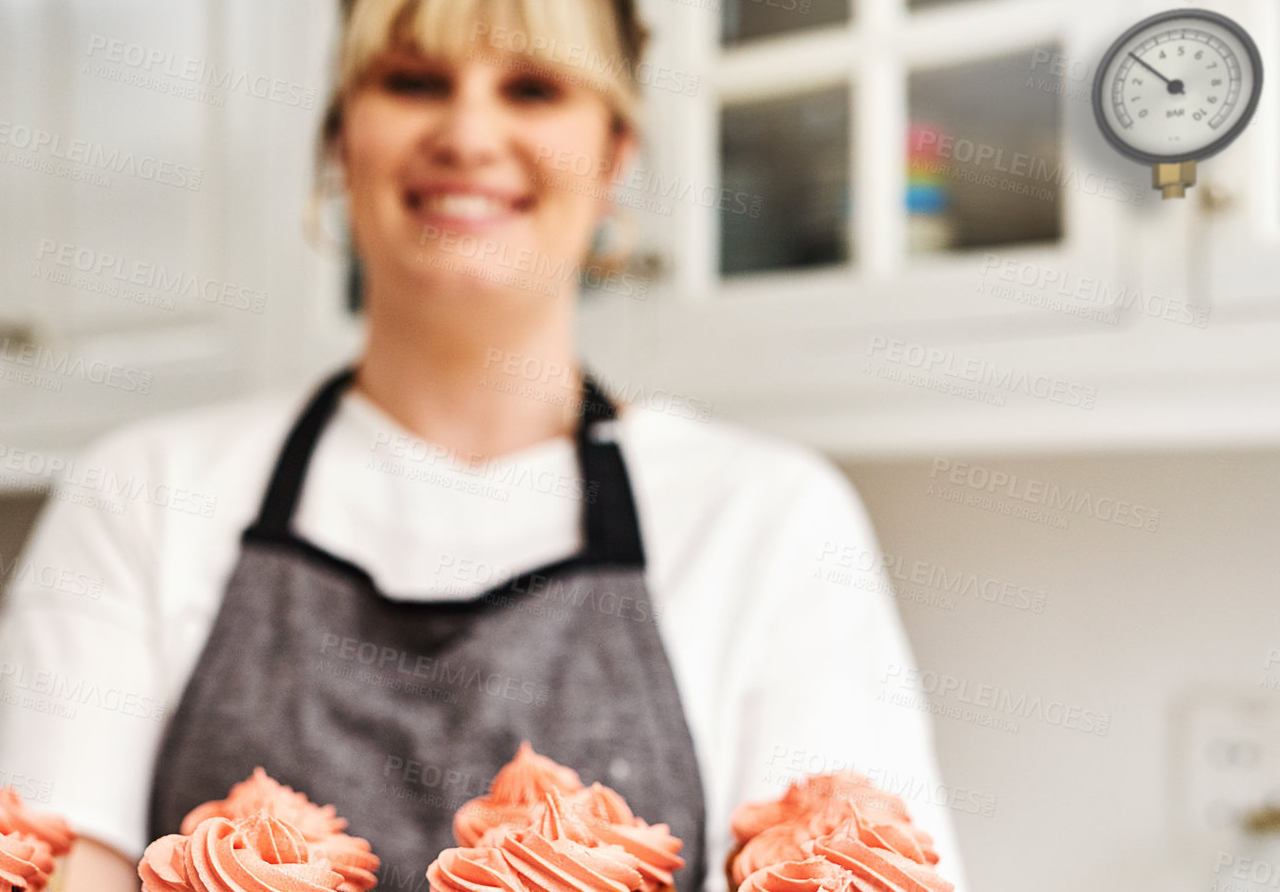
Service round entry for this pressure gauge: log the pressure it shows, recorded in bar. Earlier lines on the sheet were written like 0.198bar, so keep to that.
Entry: 3bar
